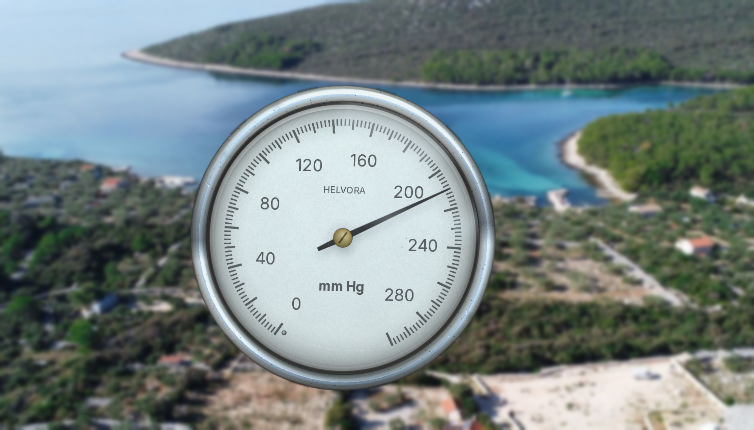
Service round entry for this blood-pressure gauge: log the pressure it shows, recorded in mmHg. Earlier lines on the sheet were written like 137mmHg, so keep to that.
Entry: 210mmHg
